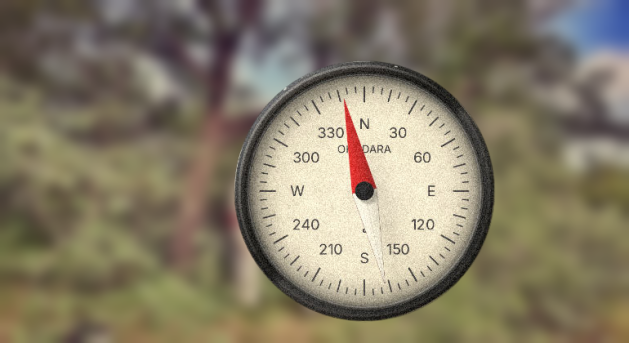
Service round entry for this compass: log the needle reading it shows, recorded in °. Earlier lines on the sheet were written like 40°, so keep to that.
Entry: 347.5°
